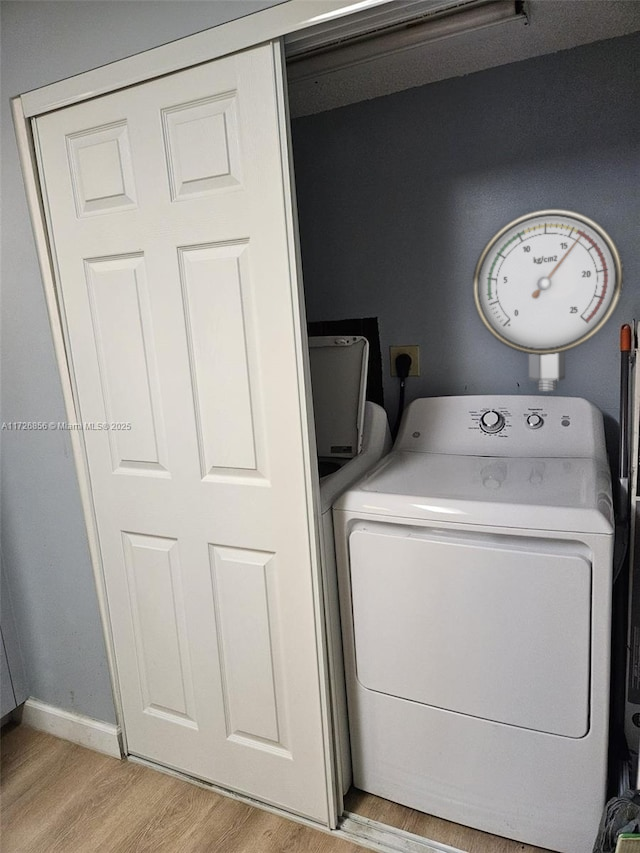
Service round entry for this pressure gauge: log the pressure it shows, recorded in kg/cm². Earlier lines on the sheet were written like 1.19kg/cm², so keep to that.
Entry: 16kg/cm²
